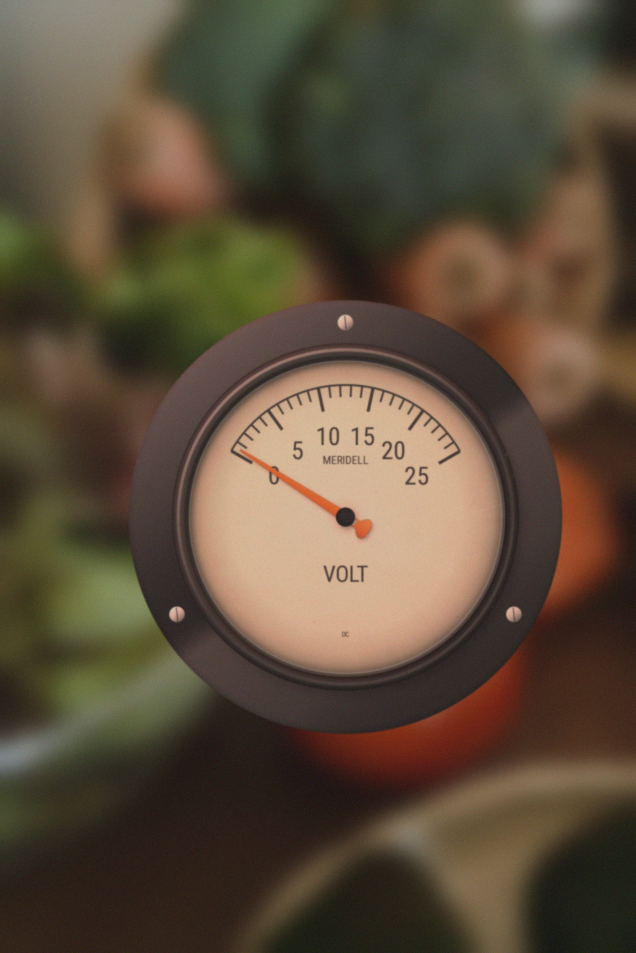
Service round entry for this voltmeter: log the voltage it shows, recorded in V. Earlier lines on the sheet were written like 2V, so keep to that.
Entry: 0.5V
